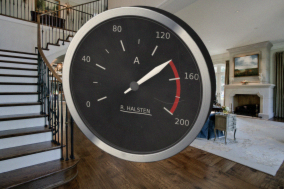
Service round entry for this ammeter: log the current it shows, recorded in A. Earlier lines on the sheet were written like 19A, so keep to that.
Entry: 140A
